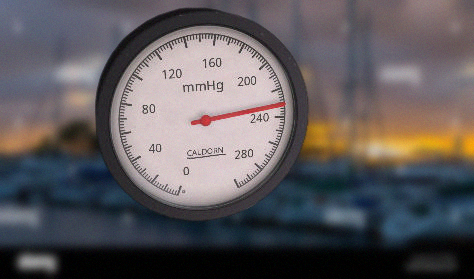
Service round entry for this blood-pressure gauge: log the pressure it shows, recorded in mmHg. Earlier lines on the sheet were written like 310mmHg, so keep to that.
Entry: 230mmHg
